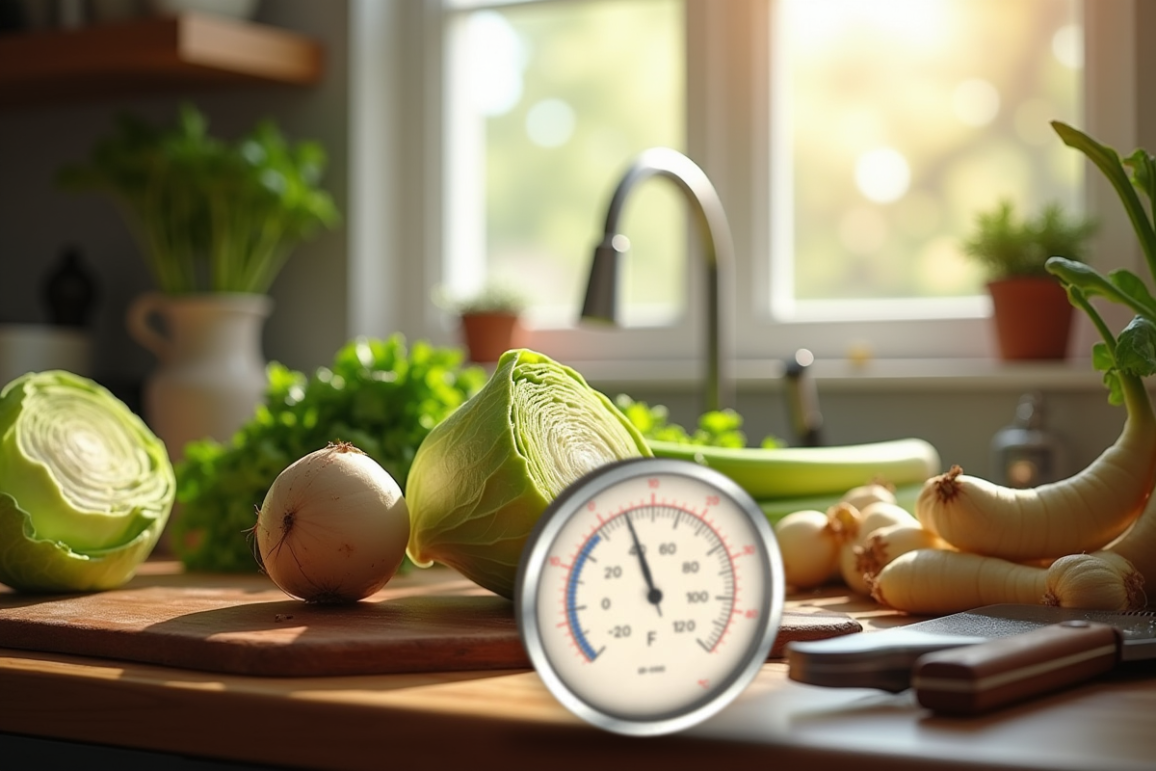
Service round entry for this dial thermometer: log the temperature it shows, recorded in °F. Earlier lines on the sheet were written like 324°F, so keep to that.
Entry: 40°F
